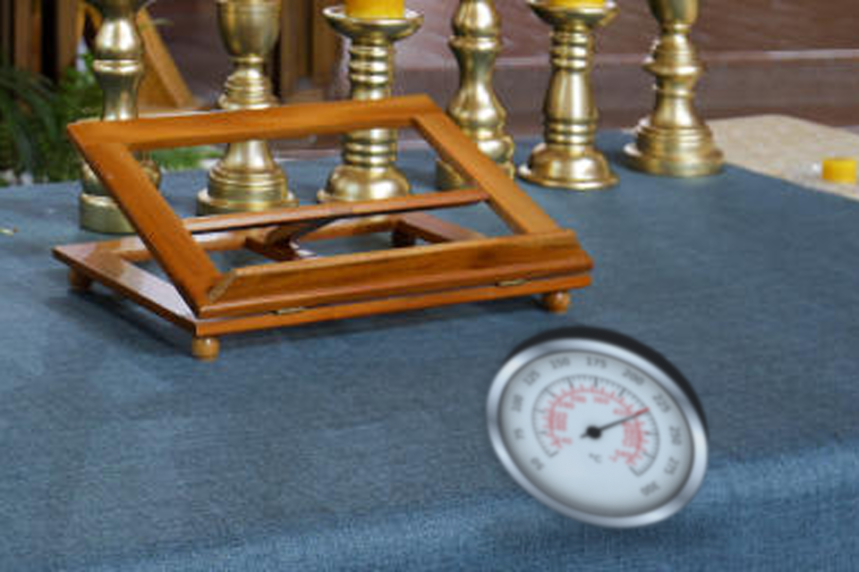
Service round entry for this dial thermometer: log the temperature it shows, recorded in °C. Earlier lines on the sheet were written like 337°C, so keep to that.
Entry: 225°C
